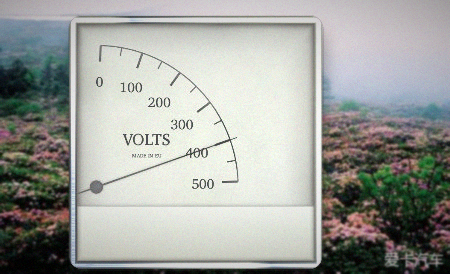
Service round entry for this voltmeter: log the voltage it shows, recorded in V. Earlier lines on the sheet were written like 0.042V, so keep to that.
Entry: 400V
